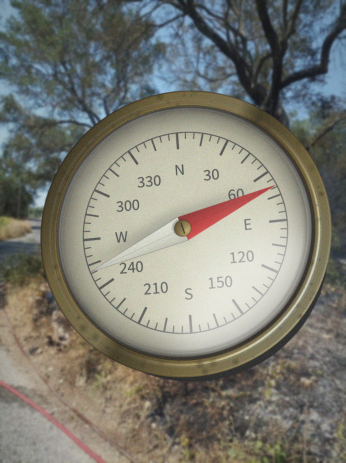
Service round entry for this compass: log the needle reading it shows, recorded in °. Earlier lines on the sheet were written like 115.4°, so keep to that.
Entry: 70°
